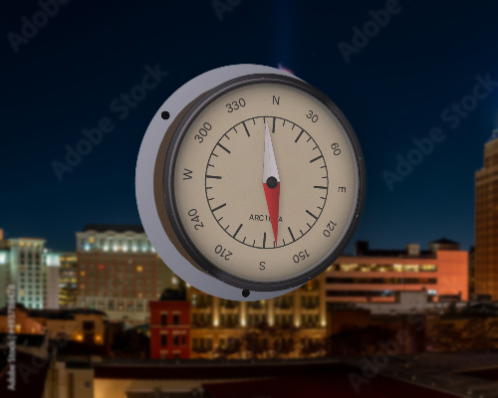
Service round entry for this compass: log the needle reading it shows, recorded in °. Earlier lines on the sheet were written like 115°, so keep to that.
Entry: 170°
